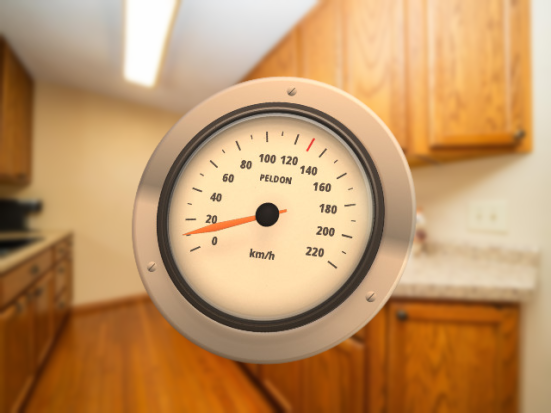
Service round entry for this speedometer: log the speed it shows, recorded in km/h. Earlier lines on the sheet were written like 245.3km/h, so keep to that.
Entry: 10km/h
